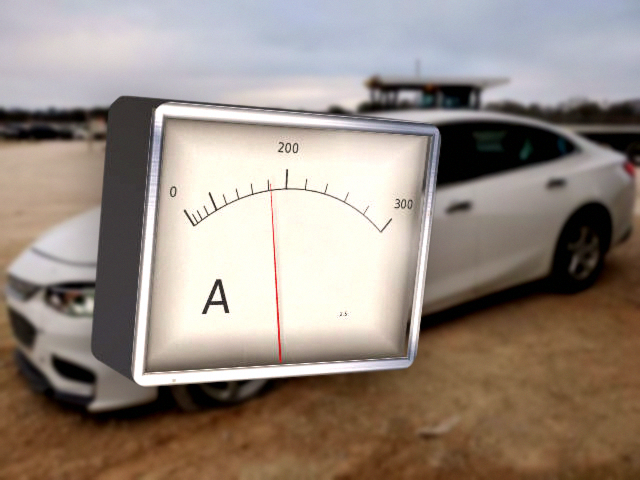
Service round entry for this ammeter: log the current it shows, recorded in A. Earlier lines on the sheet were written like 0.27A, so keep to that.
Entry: 180A
